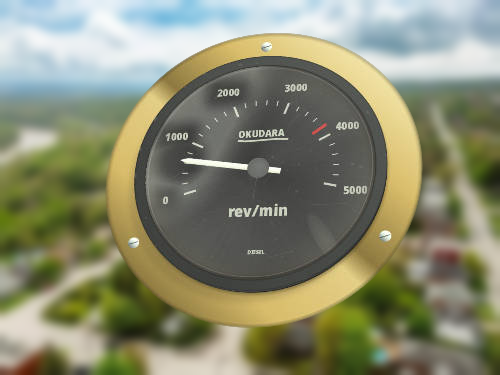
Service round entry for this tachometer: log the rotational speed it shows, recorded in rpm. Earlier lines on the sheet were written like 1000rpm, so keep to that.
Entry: 600rpm
